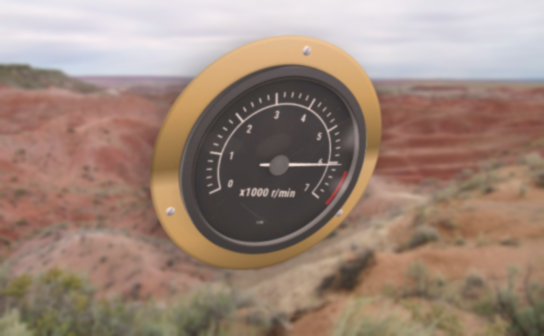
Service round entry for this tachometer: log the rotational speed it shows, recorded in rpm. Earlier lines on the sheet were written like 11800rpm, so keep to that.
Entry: 6000rpm
